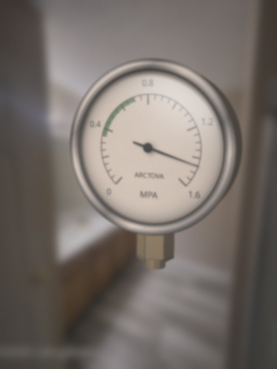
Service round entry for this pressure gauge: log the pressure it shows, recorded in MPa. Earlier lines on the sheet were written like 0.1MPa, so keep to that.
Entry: 1.45MPa
